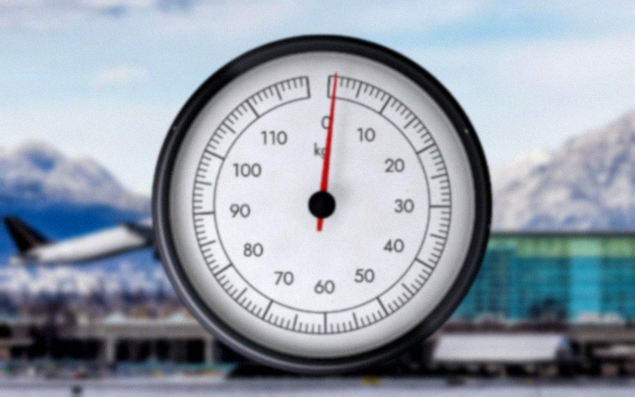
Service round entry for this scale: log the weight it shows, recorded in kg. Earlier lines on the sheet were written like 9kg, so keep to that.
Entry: 1kg
